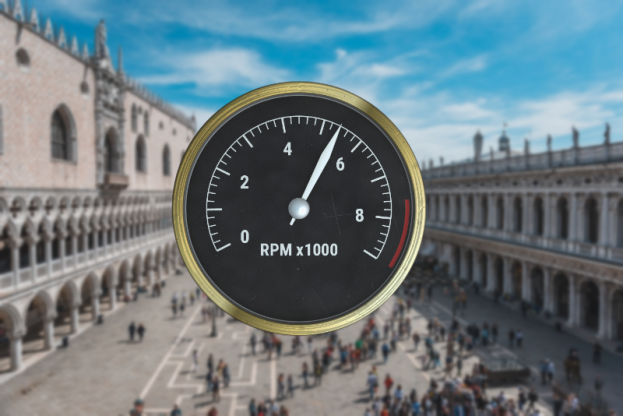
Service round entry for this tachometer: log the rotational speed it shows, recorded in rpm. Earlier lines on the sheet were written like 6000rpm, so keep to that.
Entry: 5400rpm
